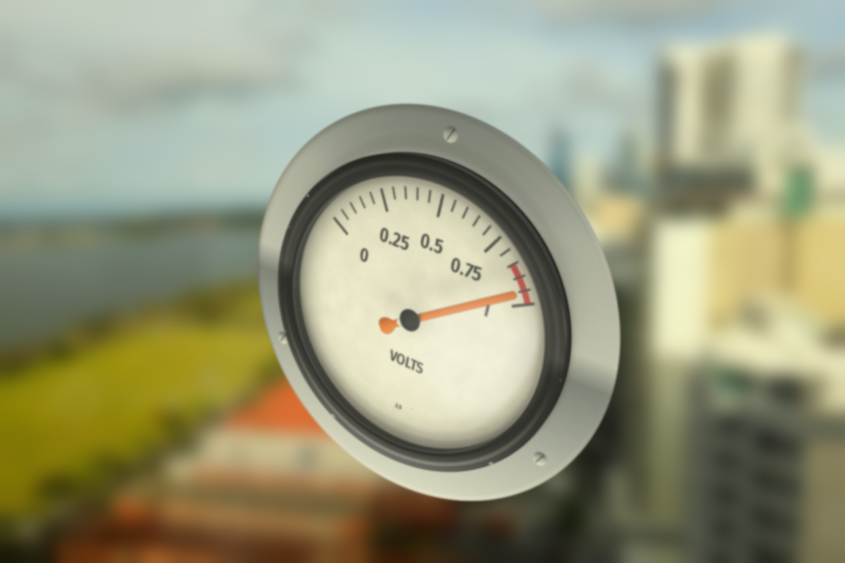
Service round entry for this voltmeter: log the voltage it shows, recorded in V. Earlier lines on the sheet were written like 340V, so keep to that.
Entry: 0.95V
